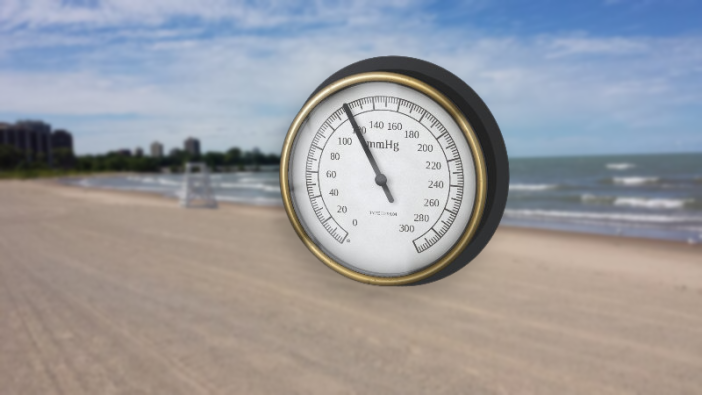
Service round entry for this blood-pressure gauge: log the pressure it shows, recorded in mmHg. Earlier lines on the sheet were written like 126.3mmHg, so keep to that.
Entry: 120mmHg
